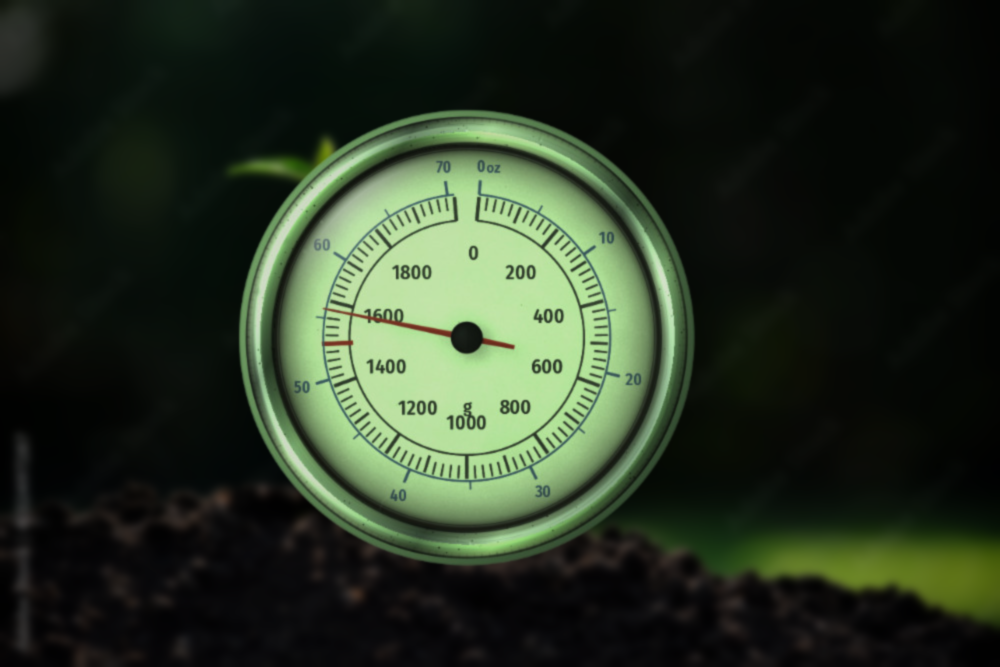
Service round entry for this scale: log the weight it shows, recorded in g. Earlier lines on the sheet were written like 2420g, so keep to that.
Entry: 1580g
